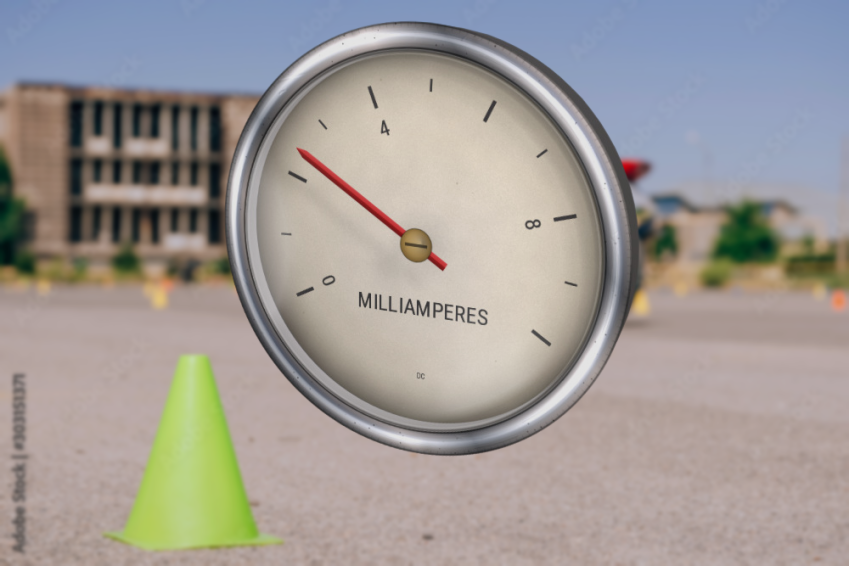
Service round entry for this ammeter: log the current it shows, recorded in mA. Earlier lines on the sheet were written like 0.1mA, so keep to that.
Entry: 2.5mA
